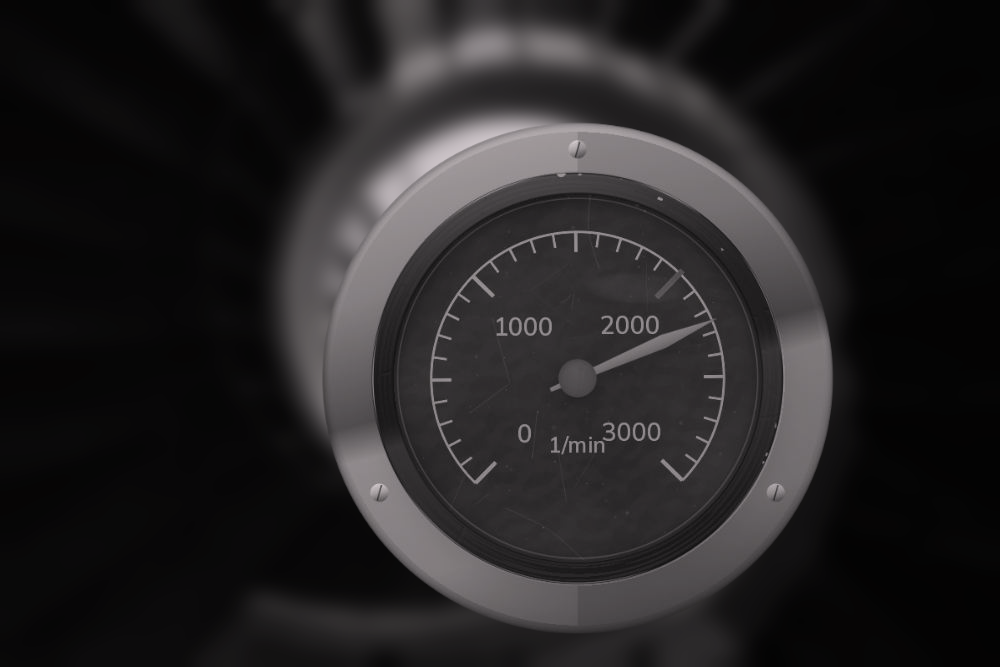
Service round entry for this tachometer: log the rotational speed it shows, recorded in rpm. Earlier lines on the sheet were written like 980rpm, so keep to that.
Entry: 2250rpm
